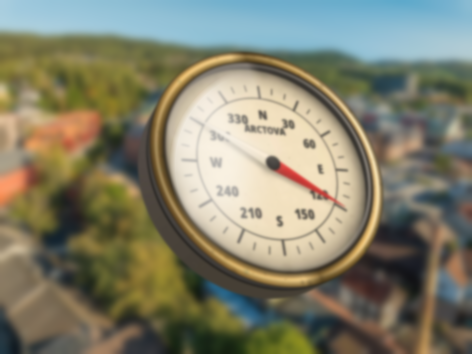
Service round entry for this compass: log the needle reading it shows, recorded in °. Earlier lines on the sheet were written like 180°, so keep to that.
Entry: 120°
